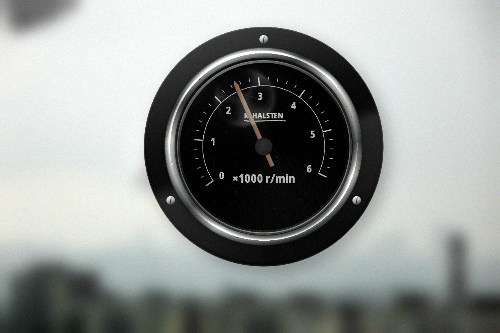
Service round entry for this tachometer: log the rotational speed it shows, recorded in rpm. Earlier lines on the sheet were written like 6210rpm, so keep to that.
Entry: 2500rpm
